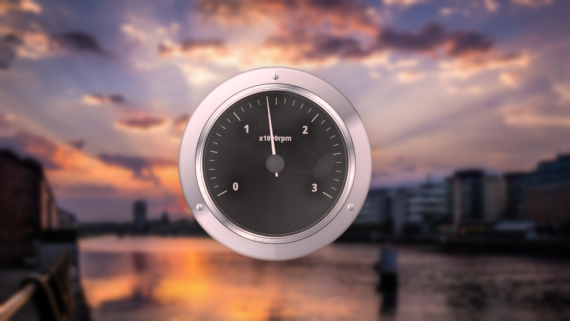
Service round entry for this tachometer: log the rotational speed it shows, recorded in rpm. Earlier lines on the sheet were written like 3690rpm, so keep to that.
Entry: 1400rpm
